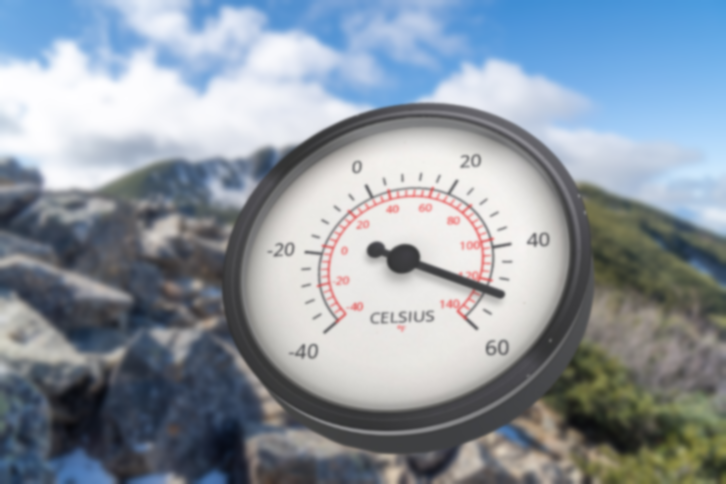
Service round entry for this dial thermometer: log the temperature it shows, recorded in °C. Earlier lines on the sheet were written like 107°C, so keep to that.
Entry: 52°C
